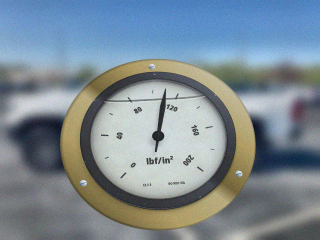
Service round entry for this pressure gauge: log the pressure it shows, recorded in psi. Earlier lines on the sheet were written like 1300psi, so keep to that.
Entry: 110psi
